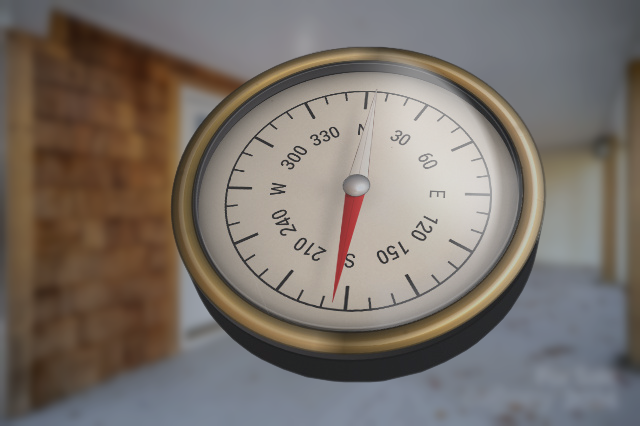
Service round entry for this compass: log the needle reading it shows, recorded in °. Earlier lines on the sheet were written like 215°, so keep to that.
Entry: 185°
